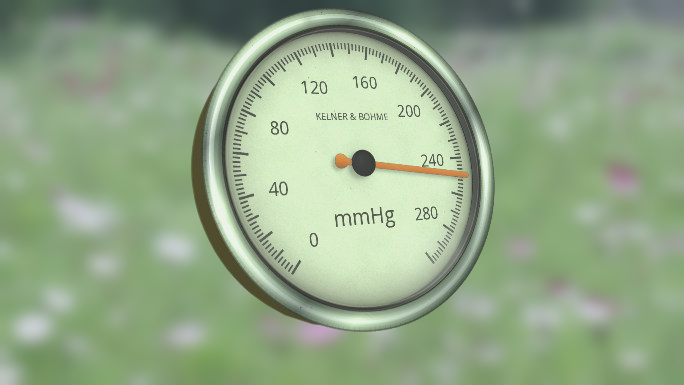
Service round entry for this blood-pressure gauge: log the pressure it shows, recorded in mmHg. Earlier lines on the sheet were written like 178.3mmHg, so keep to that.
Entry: 250mmHg
